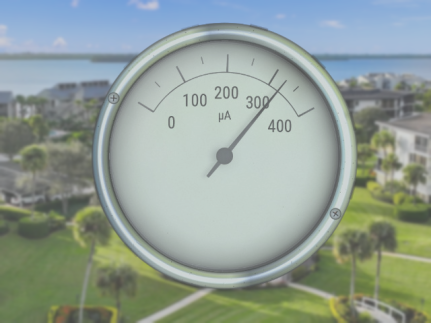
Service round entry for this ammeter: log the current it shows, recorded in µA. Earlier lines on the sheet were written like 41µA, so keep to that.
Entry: 325µA
